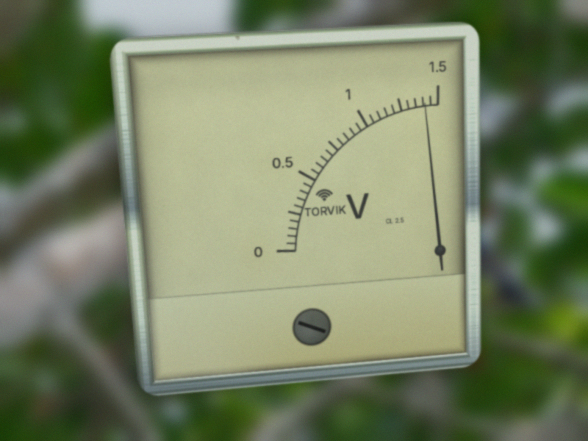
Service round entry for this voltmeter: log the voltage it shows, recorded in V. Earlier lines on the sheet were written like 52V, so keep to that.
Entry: 1.4V
